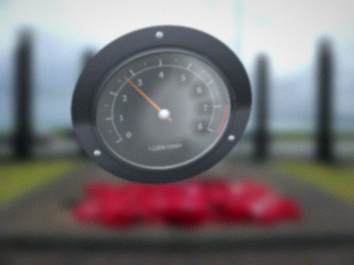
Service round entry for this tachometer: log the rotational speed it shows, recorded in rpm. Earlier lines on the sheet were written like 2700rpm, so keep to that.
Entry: 2750rpm
